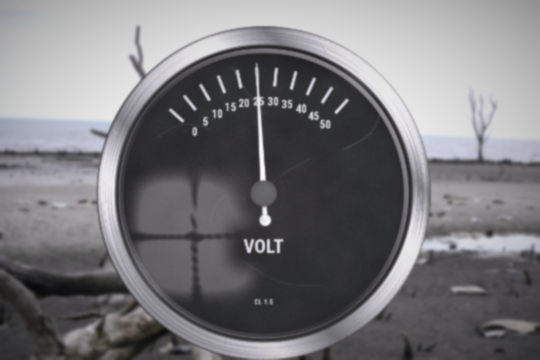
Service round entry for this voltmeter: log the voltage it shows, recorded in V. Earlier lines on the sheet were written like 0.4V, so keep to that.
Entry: 25V
